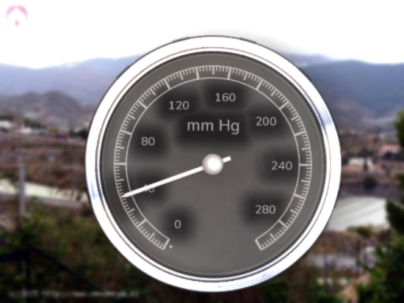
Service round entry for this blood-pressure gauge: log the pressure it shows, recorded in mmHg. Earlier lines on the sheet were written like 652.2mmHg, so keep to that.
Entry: 40mmHg
